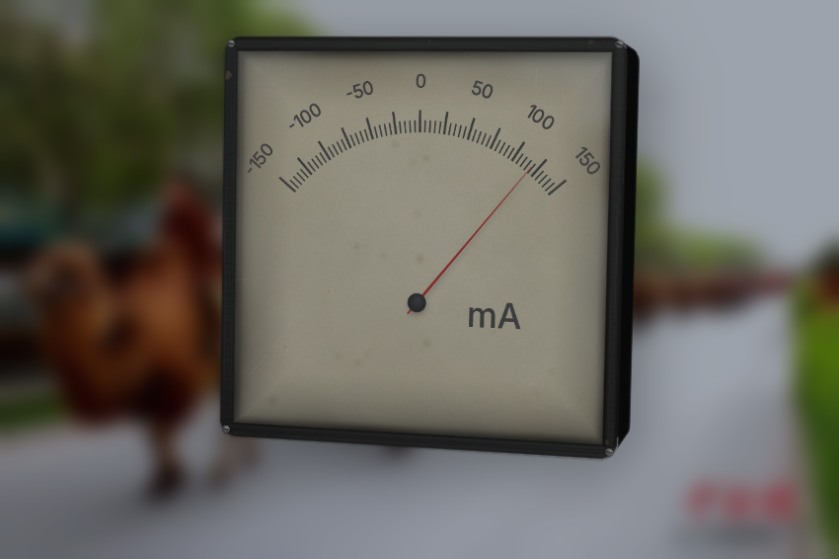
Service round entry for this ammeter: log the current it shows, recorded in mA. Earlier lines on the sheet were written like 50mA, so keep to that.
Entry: 120mA
